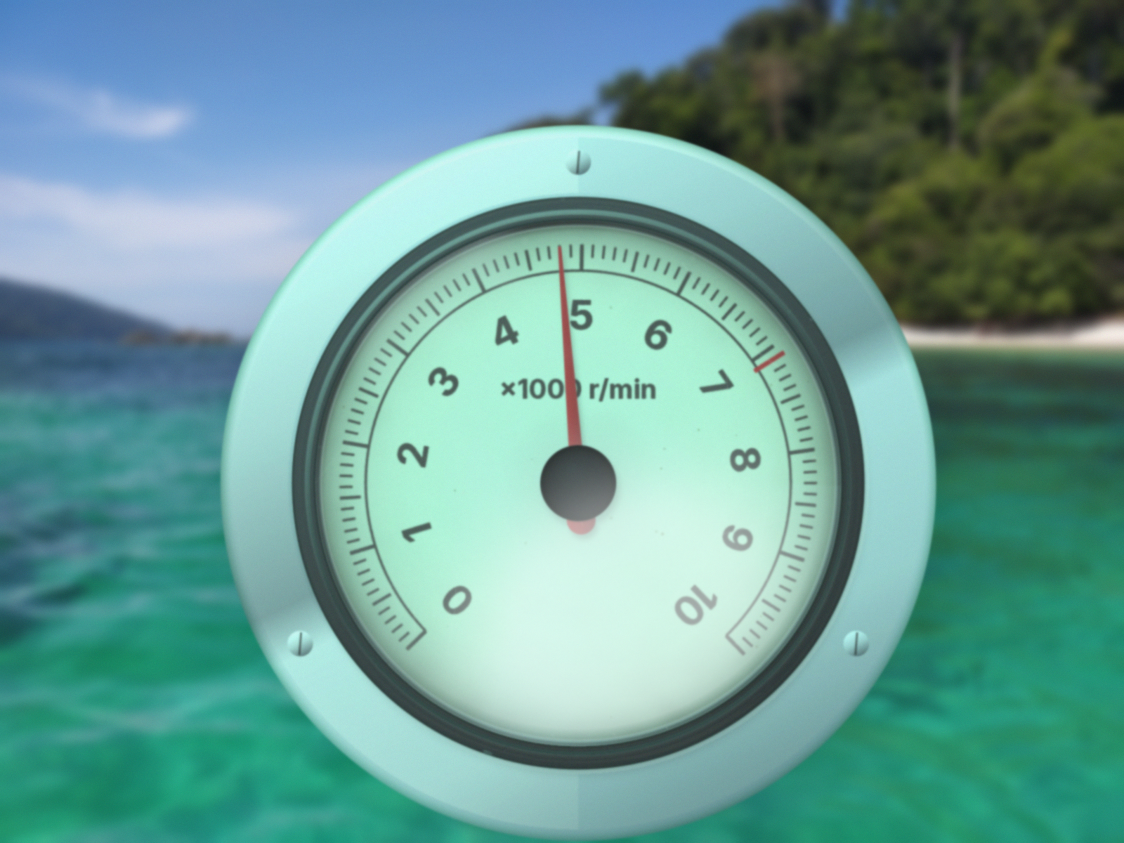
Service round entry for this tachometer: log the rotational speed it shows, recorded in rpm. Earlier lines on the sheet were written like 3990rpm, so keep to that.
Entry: 4800rpm
